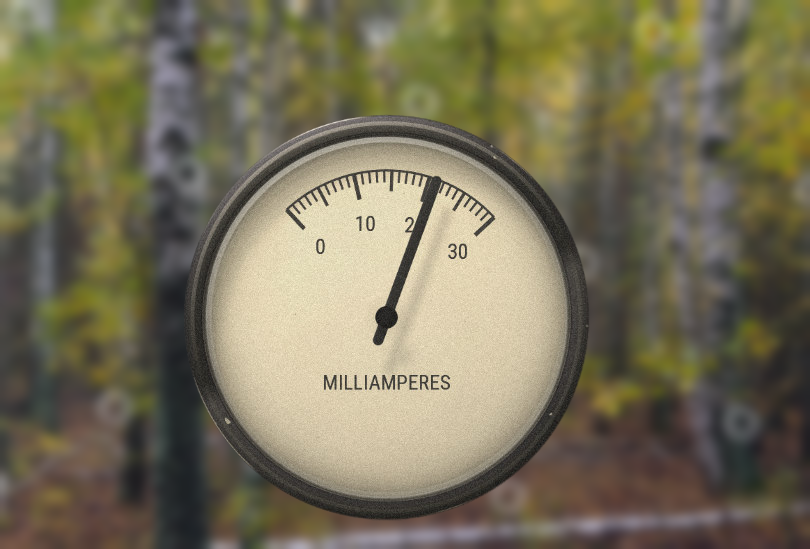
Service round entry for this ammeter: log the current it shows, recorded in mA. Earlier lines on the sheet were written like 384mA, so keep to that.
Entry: 21mA
